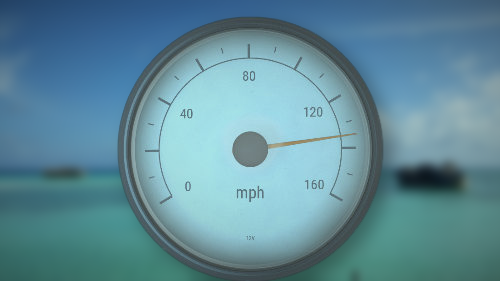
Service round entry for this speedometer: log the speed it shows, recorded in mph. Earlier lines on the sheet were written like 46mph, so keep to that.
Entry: 135mph
